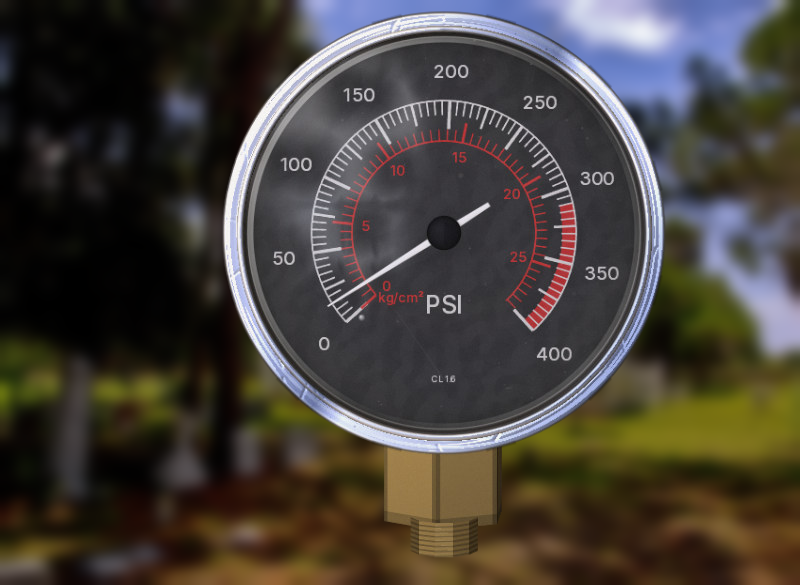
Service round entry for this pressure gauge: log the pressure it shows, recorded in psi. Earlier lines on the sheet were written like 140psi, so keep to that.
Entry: 15psi
